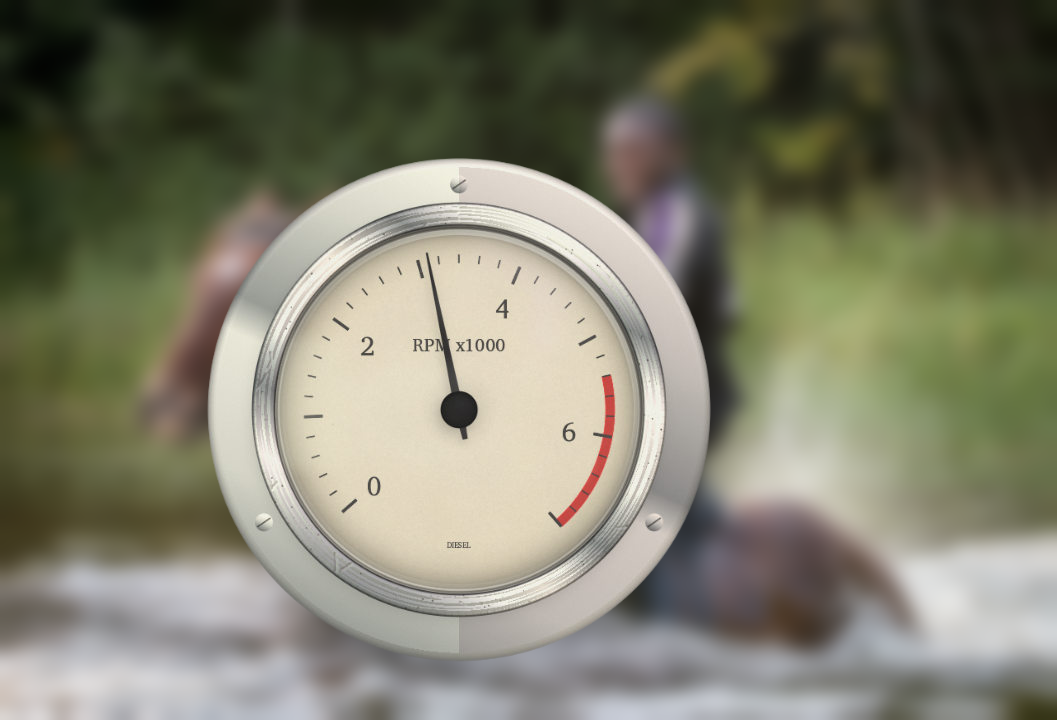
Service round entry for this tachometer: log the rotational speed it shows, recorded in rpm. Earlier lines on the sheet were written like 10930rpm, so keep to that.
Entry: 3100rpm
